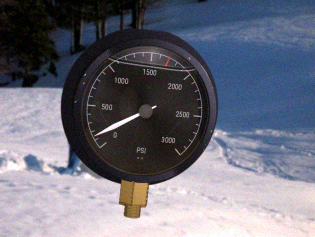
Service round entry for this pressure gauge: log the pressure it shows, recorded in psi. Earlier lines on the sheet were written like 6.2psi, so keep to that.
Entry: 150psi
